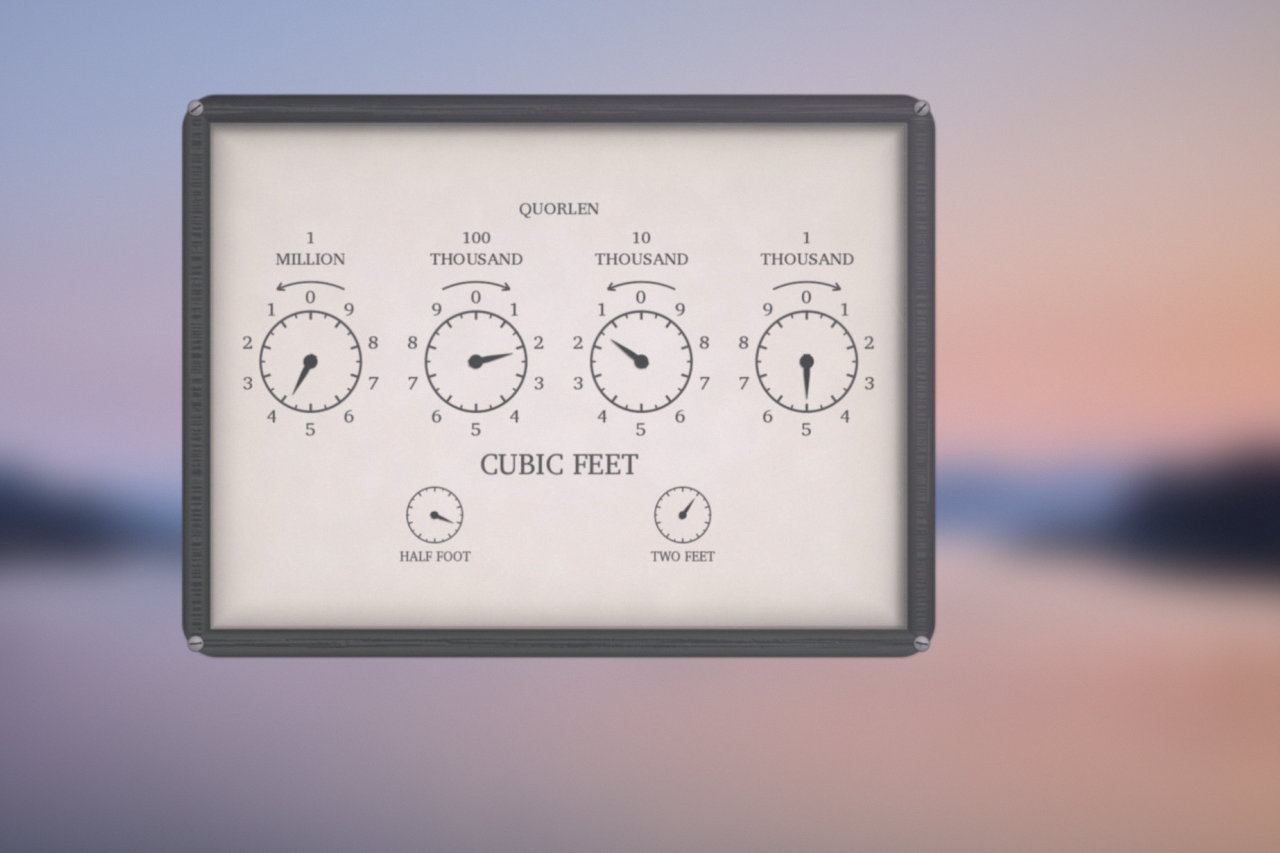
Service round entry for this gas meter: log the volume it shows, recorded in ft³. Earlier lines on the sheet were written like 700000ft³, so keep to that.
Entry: 421500ft³
